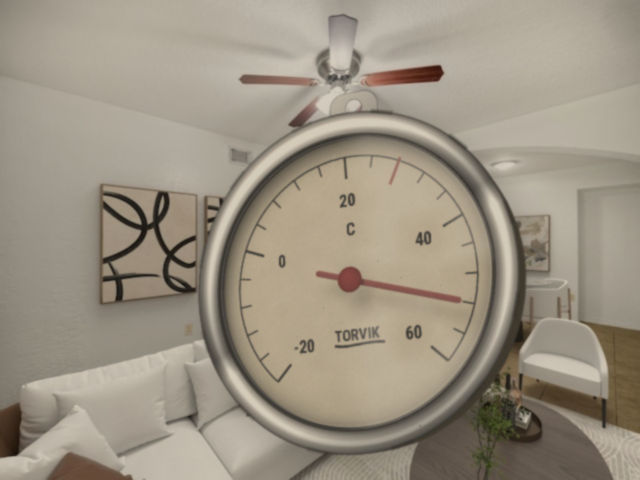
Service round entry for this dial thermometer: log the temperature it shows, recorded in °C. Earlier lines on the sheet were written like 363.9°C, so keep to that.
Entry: 52°C
